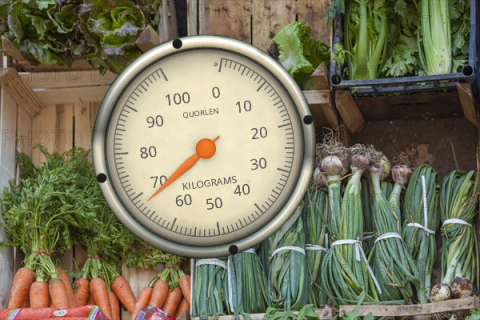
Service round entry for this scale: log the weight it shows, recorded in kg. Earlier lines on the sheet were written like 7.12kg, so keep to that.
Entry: 68kg
